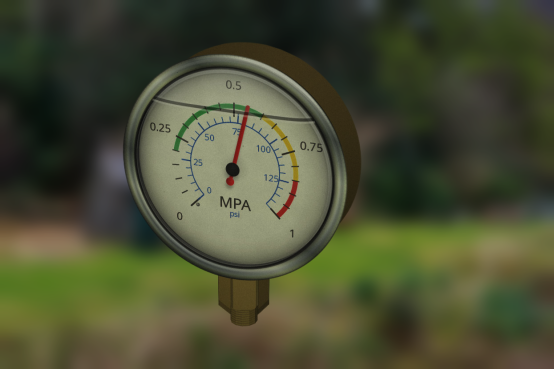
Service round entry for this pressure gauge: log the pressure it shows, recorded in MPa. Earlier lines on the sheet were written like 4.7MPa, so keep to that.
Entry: 0.55MPa
